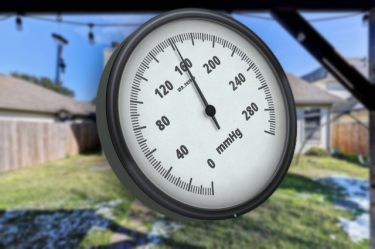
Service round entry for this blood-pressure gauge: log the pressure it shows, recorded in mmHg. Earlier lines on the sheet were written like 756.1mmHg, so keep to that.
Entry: 160mmHg
